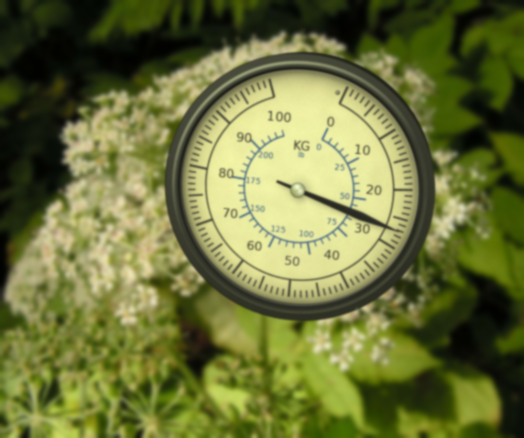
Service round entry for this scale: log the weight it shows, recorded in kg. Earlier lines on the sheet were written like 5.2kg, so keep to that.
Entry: 27kg
